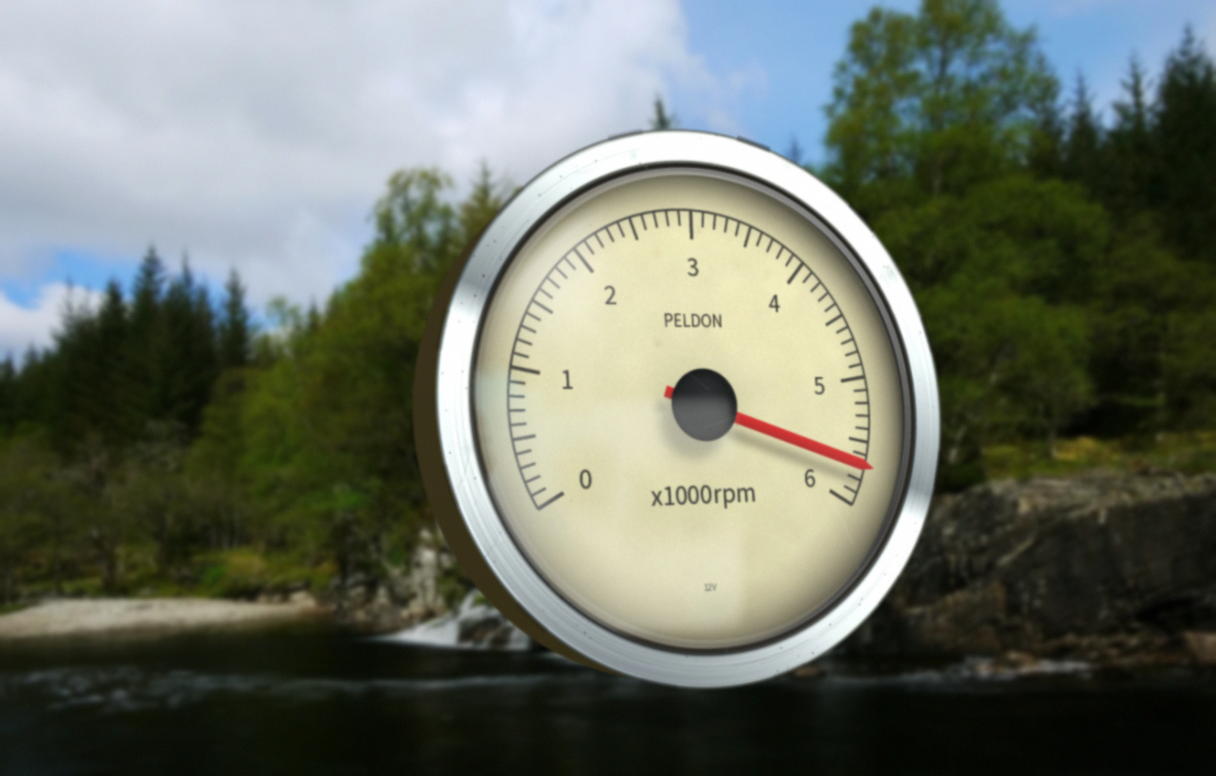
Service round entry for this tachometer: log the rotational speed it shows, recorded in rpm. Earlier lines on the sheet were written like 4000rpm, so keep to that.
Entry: 5700rpm
